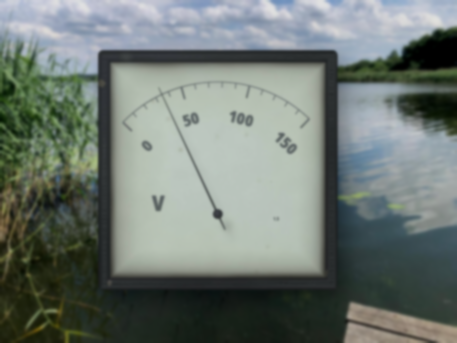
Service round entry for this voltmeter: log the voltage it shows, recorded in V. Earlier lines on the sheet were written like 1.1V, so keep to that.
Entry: 35V
